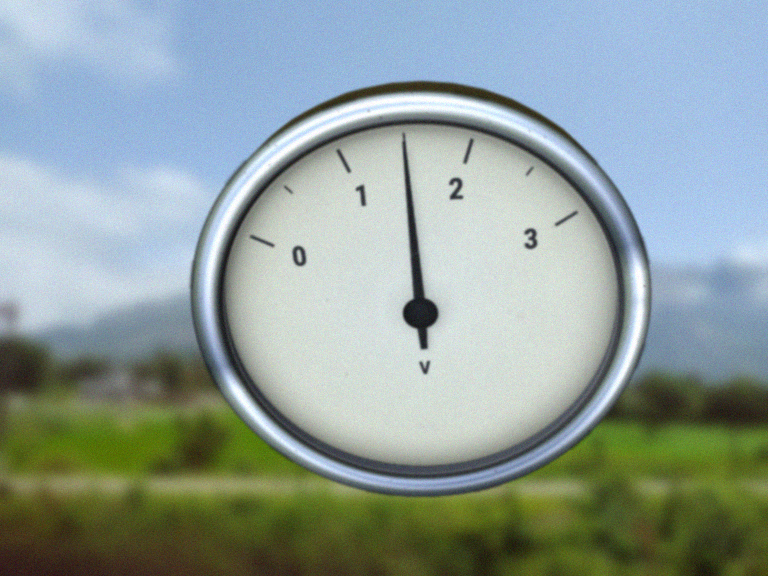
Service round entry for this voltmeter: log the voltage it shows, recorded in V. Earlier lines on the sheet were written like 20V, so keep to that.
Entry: 1.5V
